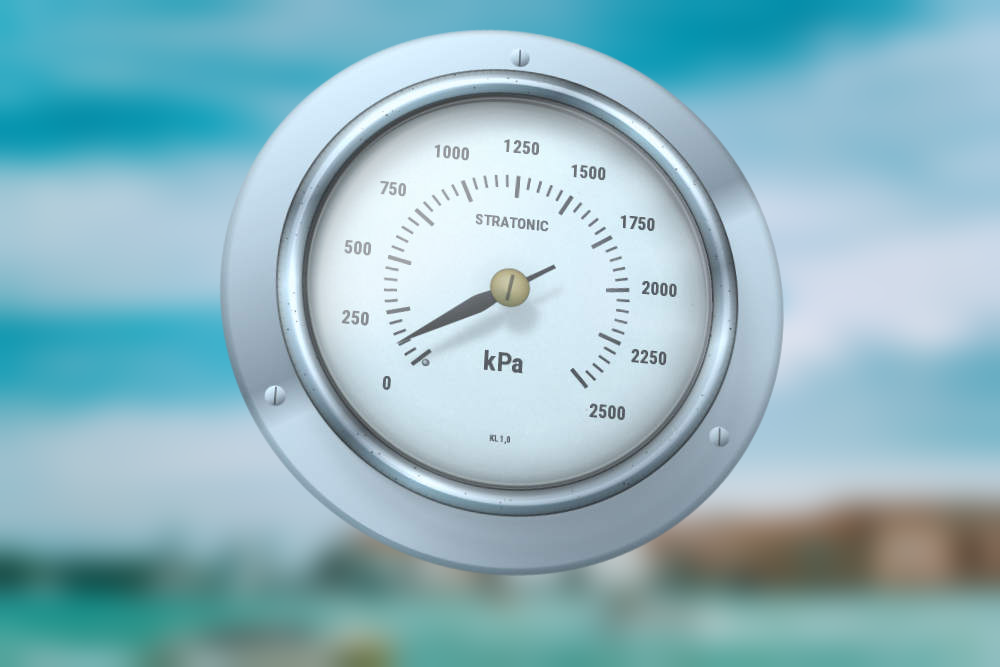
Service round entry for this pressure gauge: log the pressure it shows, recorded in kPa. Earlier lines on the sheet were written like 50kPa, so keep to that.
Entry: 100kPa
